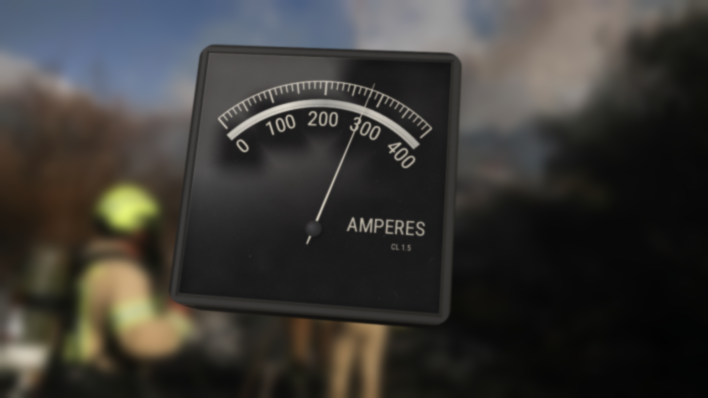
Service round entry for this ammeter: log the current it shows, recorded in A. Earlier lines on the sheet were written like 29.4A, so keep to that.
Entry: 280A
